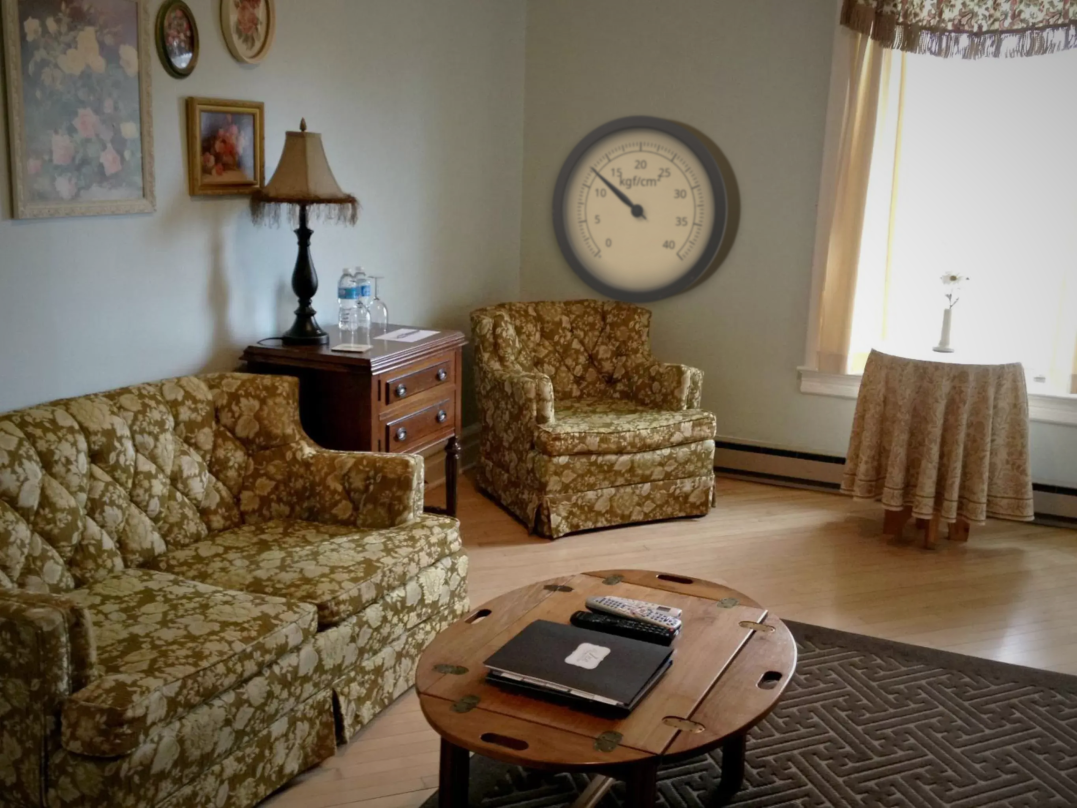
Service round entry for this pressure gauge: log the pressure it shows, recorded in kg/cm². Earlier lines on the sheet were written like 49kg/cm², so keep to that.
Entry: 12.5kg/cm²
